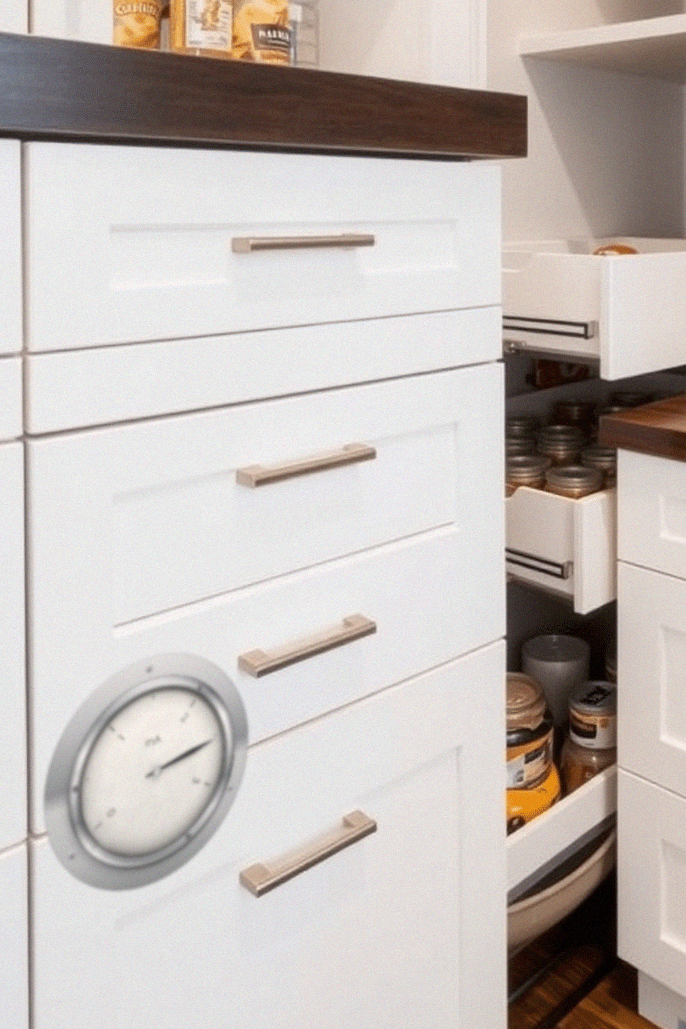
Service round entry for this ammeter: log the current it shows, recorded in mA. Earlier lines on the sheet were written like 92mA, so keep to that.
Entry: 2.5mA
